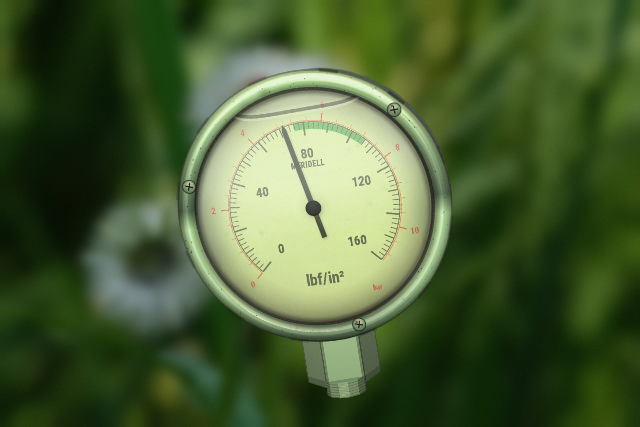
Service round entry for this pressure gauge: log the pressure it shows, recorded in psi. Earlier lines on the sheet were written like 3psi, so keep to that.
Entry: 72psi
